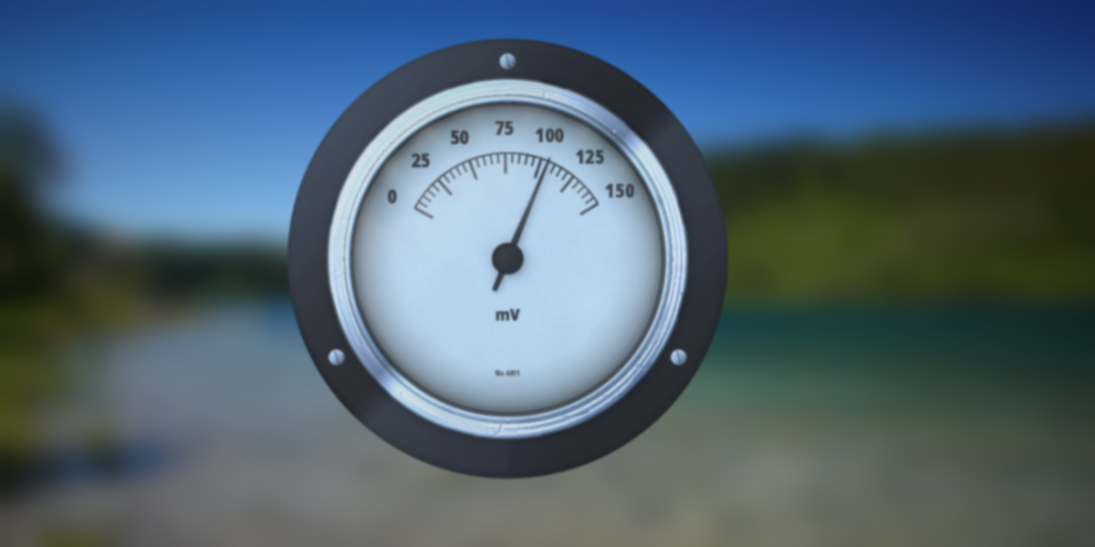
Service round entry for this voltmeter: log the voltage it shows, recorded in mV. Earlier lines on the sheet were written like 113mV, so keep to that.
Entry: 105mV
